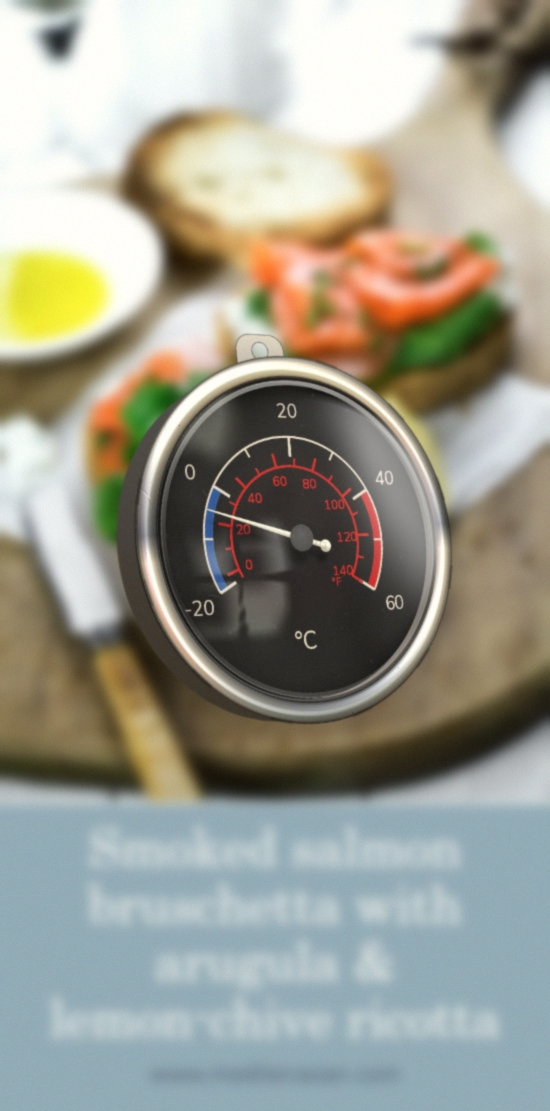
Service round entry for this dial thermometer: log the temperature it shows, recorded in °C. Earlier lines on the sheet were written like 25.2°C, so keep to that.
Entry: -5°C
